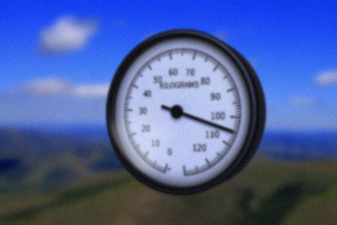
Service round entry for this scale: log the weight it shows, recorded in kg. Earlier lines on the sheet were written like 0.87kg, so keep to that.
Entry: 105kg
